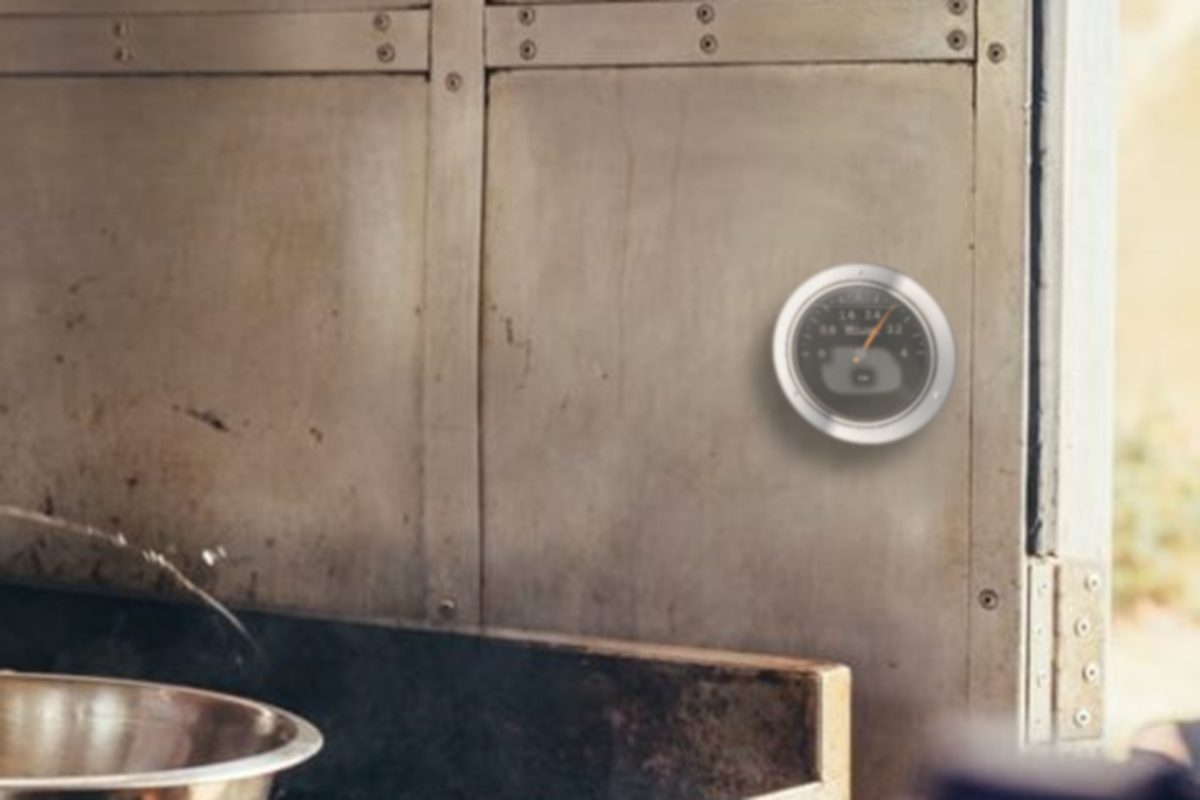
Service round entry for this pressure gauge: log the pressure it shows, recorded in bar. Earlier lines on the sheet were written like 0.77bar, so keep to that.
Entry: 2.8bar
